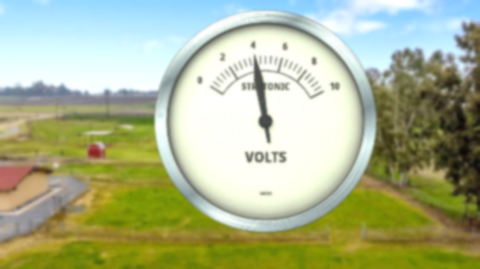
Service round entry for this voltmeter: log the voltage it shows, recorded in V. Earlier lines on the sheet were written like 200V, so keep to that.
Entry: 4V
